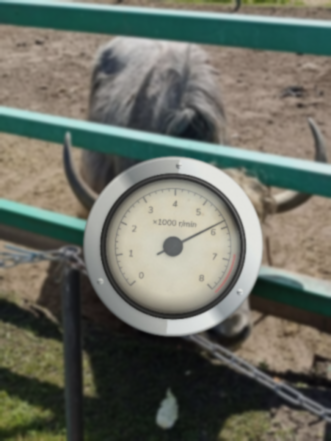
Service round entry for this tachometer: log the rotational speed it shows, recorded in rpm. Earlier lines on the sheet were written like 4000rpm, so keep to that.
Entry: 5800rpm
